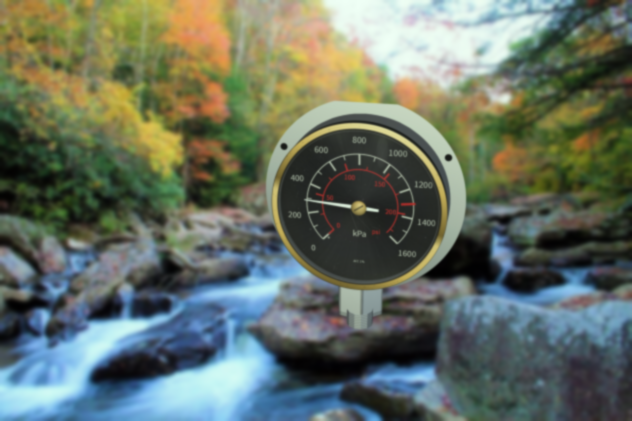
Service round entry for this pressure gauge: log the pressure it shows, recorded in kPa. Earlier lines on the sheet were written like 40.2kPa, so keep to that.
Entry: 300kPa
